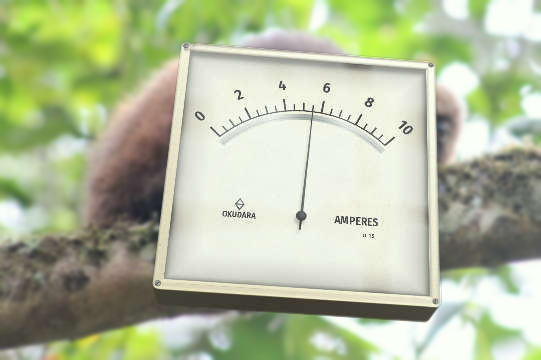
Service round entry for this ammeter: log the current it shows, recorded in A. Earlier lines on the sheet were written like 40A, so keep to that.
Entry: 5.5A
